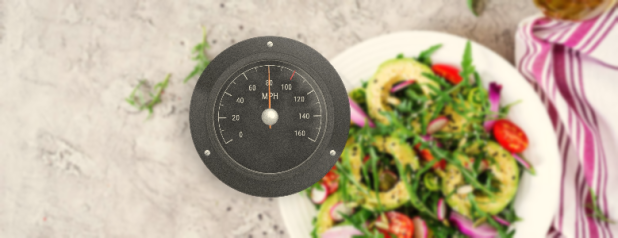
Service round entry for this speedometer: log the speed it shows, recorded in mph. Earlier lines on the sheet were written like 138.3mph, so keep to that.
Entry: 80mph
